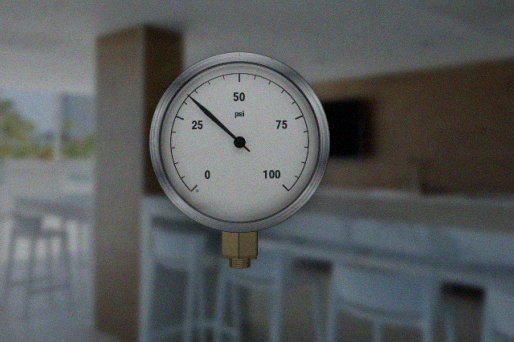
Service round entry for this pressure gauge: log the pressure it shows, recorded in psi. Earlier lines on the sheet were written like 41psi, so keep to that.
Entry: 32.5psi
